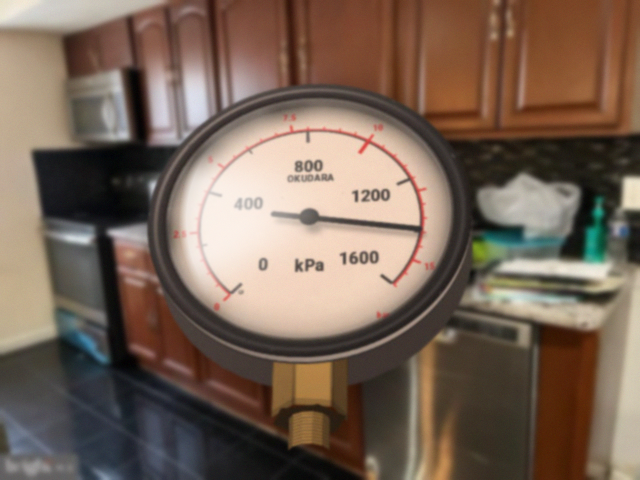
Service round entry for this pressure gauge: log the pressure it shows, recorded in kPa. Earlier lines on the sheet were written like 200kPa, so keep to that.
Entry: 1400kPa
